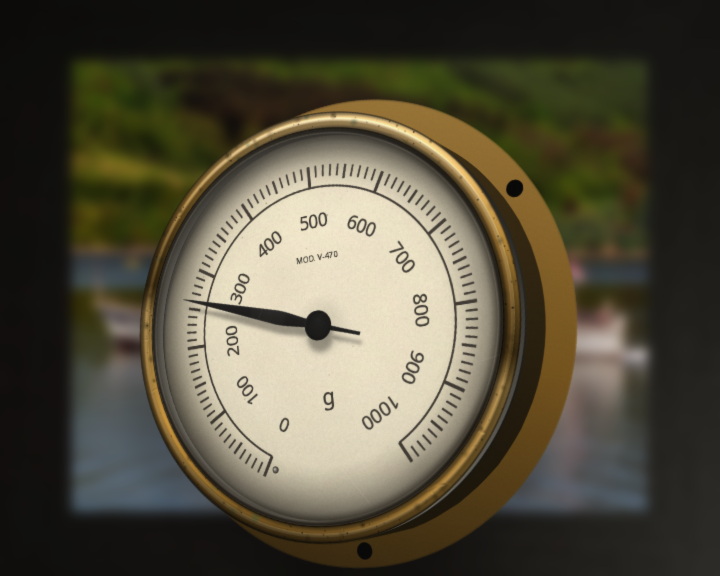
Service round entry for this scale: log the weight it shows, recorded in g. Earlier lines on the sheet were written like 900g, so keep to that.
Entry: 260g
